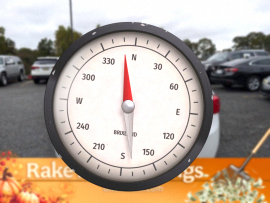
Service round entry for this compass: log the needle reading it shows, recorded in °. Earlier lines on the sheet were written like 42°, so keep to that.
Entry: 350°
